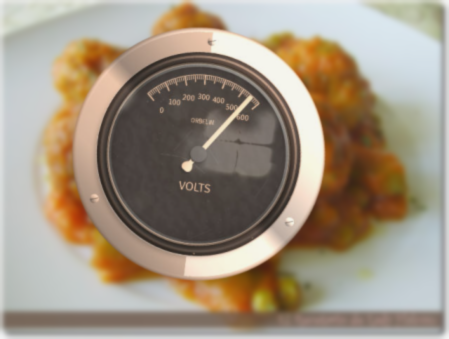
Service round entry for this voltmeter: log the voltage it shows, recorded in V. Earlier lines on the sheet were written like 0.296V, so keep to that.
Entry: 550V
